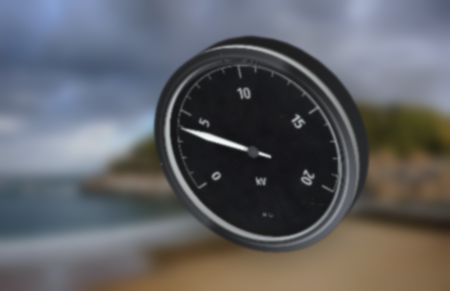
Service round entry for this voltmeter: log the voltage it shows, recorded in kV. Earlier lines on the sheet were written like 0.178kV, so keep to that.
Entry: 4kV
